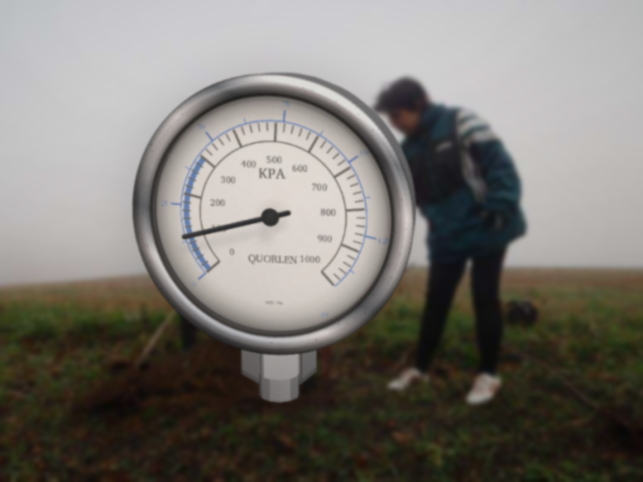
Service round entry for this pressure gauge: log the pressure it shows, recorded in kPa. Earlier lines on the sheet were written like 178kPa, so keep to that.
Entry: 100kPa
